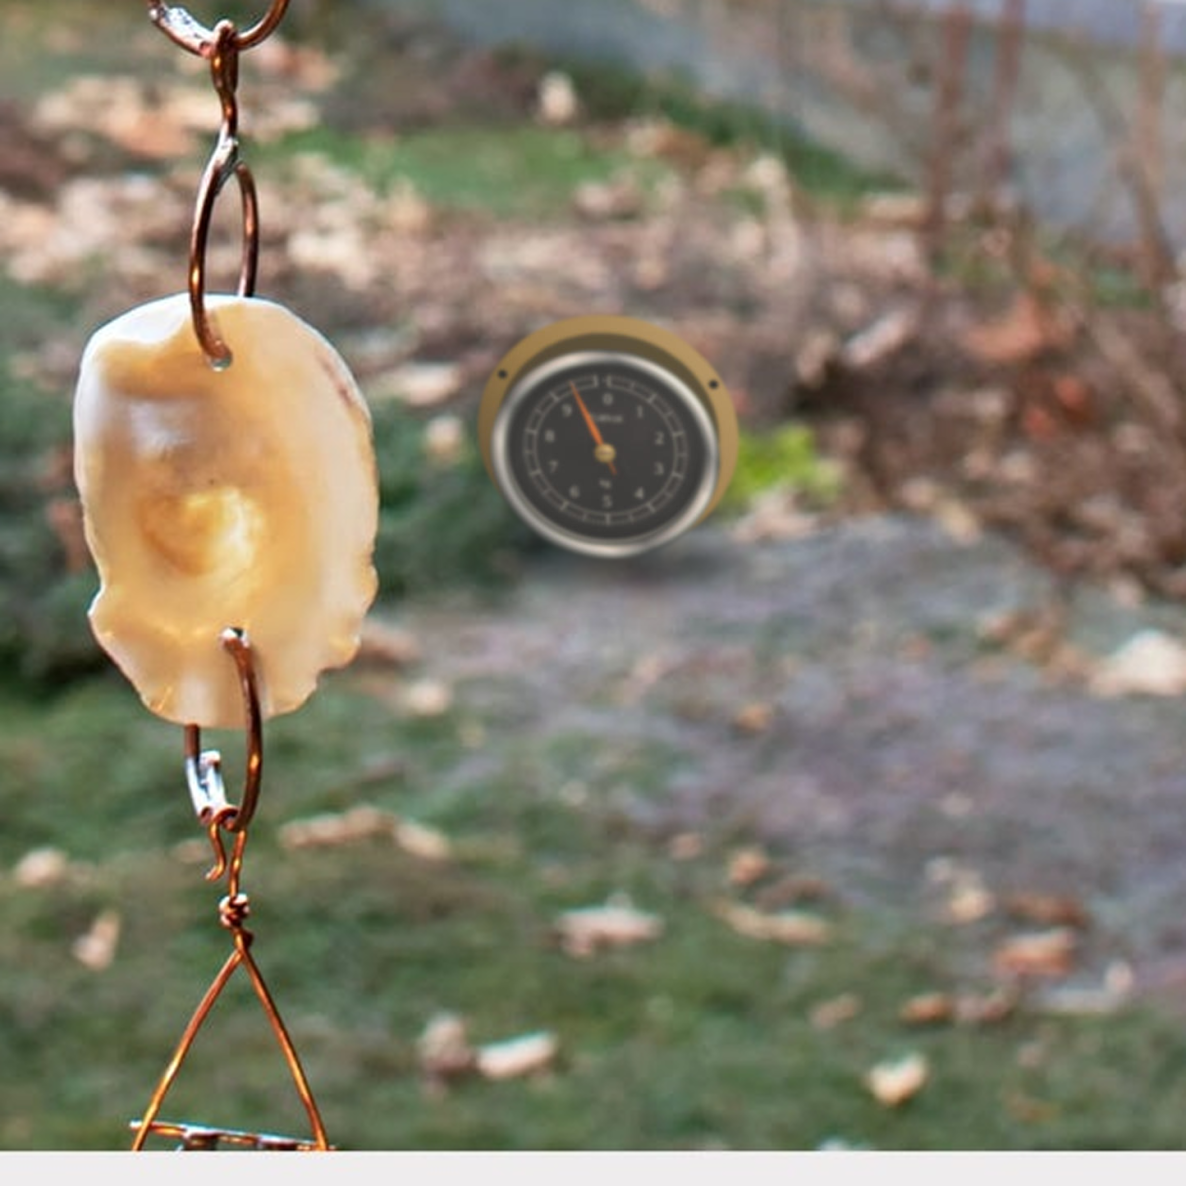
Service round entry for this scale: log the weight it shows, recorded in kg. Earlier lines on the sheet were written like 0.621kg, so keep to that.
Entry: 9.5kg
